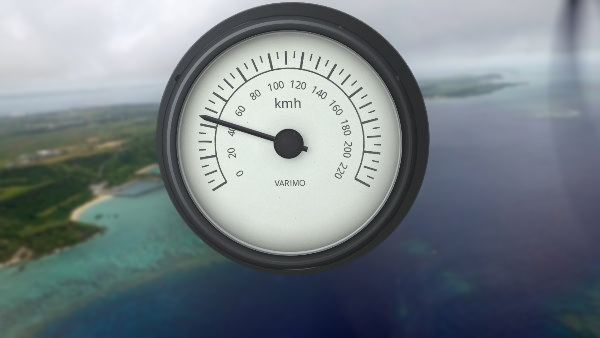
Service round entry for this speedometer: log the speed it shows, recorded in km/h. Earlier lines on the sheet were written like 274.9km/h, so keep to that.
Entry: 45km/h
